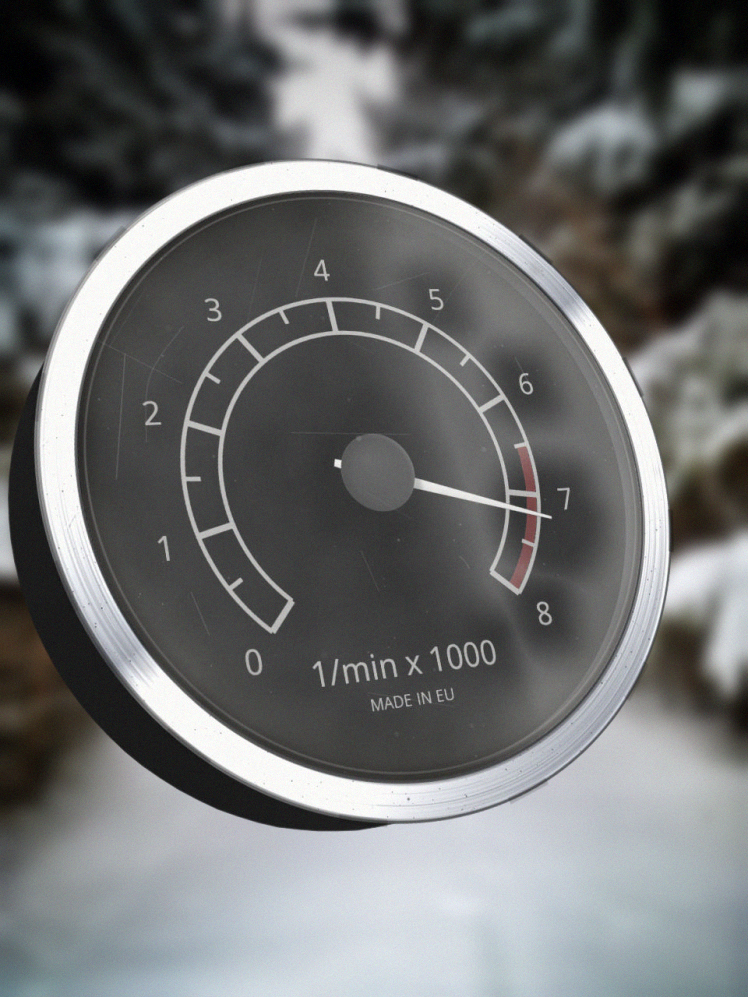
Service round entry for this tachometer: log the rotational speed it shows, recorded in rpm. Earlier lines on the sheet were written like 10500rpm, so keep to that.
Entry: 7250rpm
